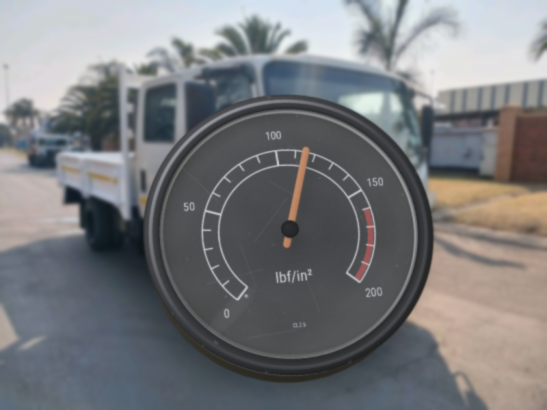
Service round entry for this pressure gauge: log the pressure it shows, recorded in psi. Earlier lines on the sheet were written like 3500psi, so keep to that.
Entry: 115psi
